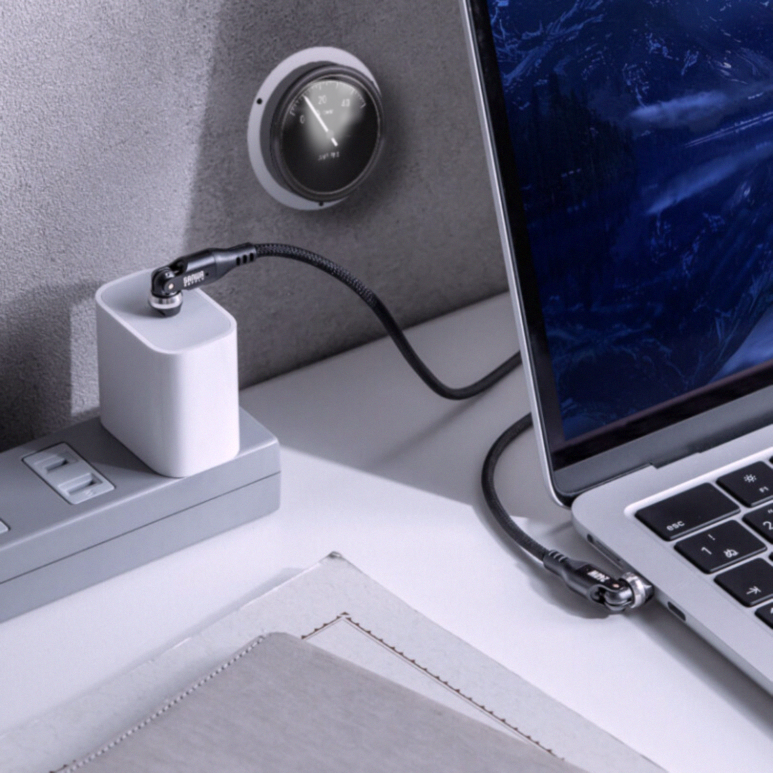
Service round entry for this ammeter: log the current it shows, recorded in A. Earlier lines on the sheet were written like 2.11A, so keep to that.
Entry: 10A
